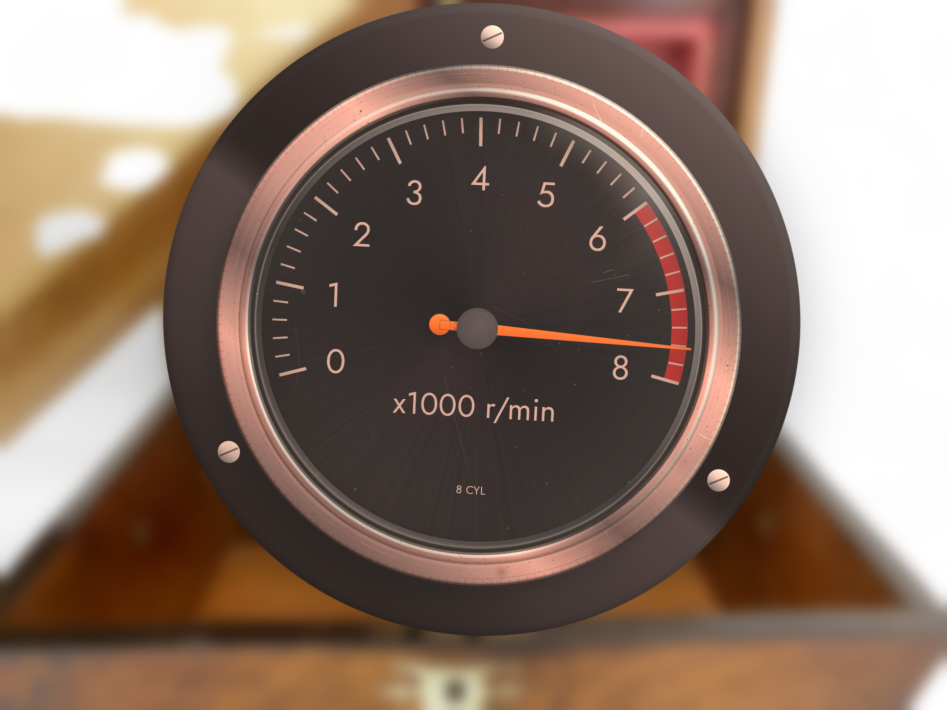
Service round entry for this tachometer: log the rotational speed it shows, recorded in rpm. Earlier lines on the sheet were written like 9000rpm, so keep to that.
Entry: 7600rpm
